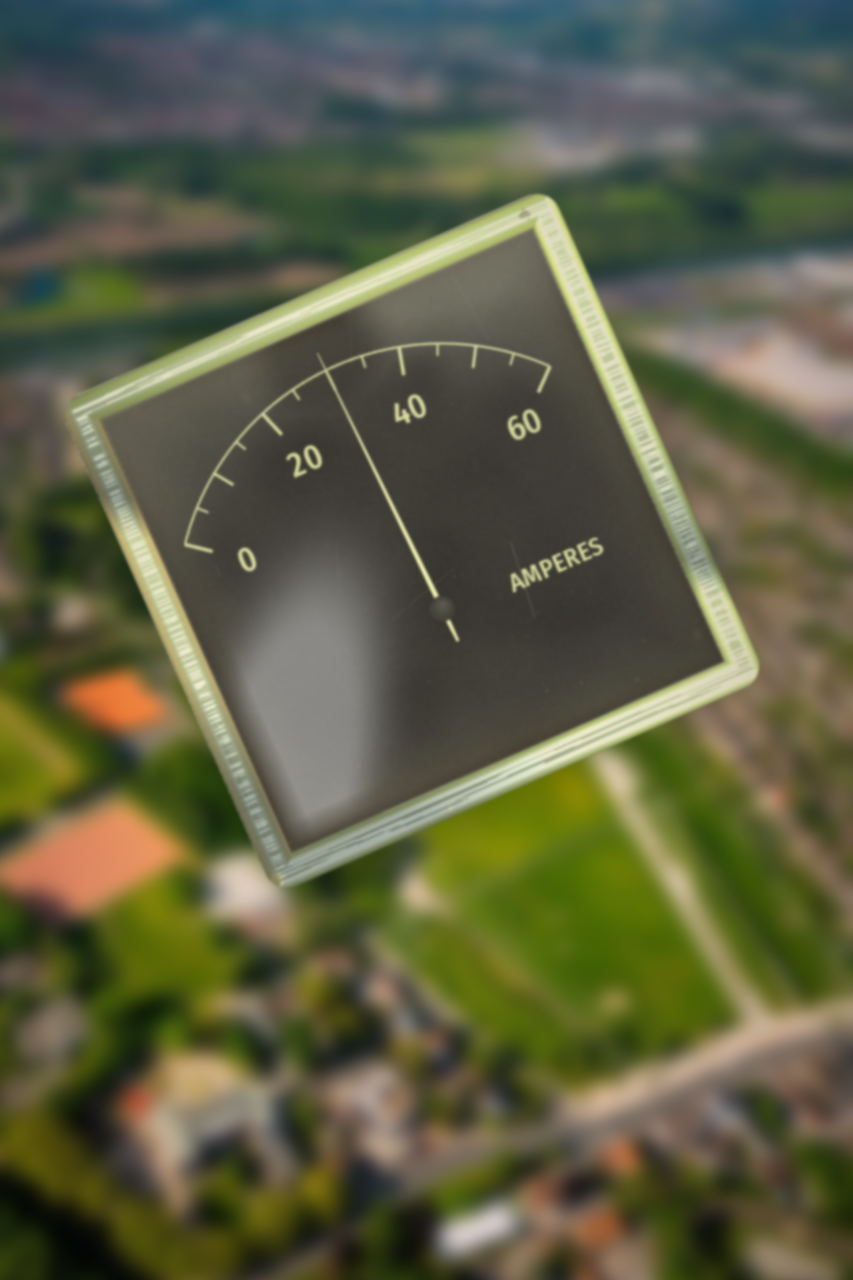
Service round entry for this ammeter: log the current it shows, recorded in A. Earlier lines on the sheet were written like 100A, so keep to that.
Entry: 30A
